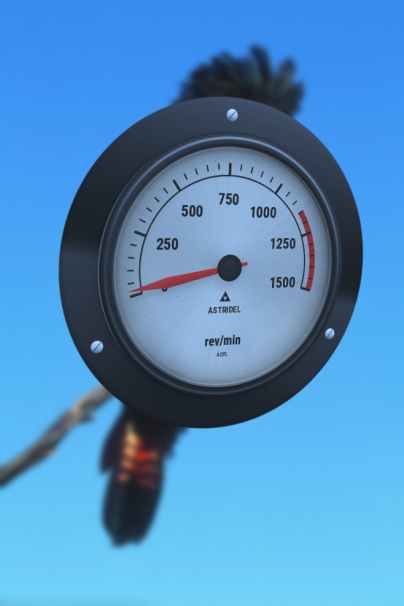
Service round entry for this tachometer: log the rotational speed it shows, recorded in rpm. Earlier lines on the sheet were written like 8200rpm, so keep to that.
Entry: 25rpm
